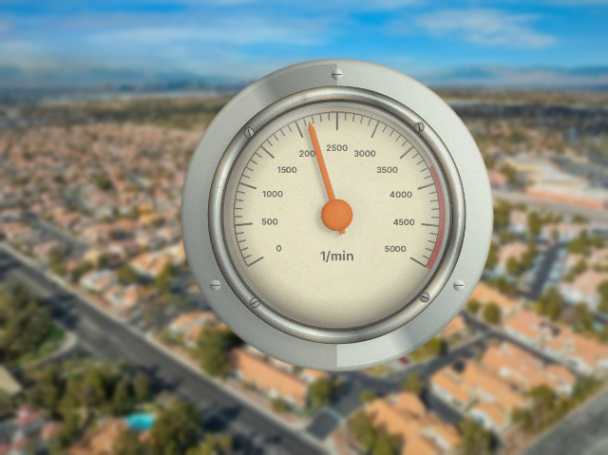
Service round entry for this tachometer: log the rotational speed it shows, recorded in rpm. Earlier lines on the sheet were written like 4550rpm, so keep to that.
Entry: 2150rpm
